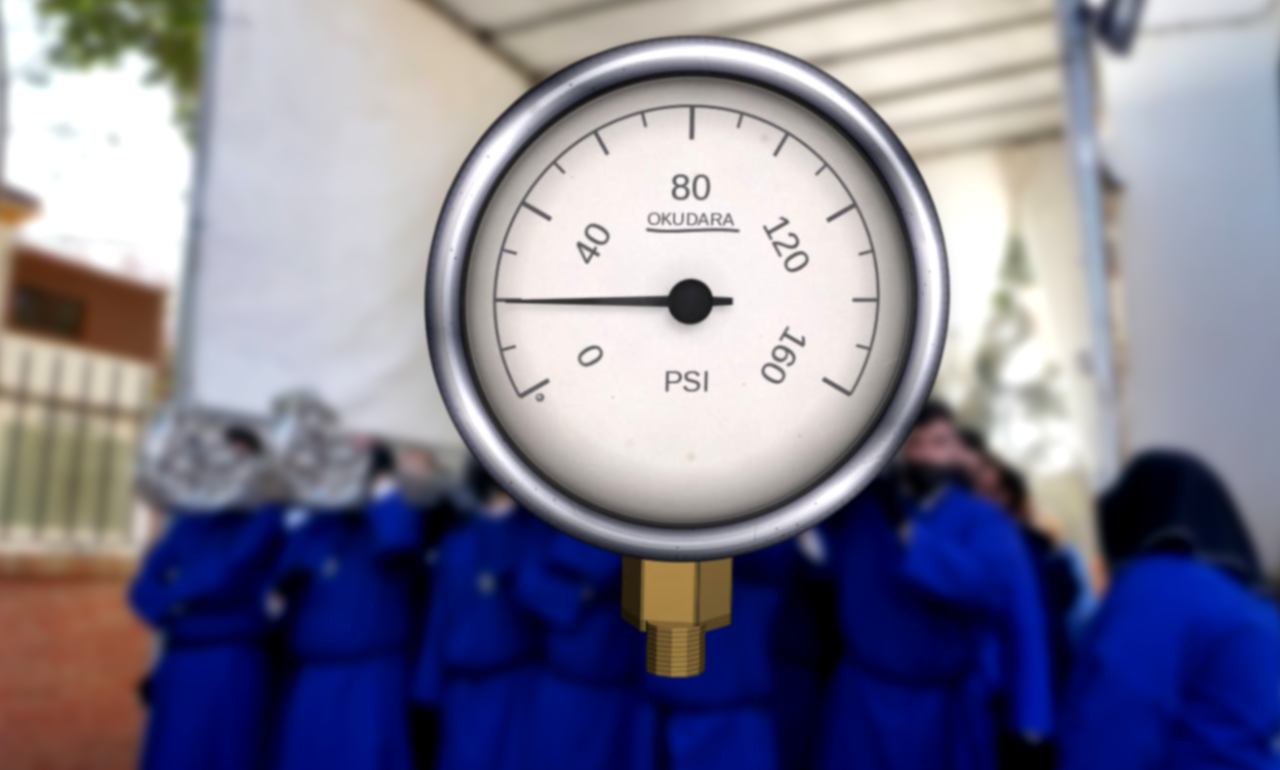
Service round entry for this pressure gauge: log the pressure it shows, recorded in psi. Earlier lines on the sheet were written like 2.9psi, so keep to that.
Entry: 20psi
